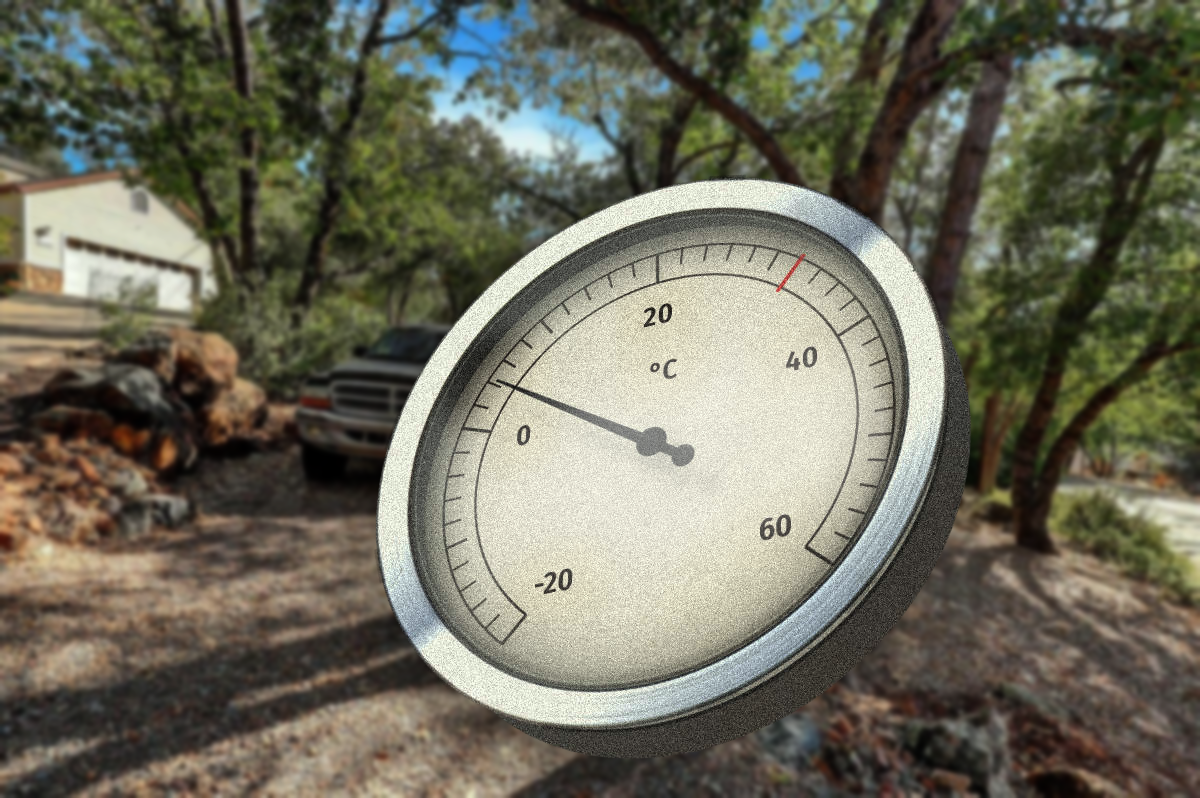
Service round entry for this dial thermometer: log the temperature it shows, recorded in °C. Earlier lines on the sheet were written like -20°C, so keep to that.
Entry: 4°C
